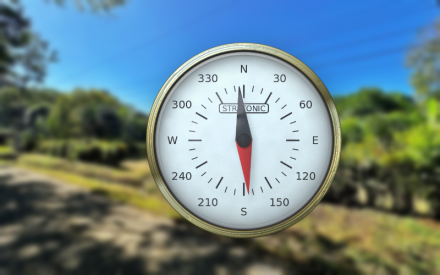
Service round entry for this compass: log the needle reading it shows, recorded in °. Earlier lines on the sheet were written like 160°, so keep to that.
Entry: 175°
